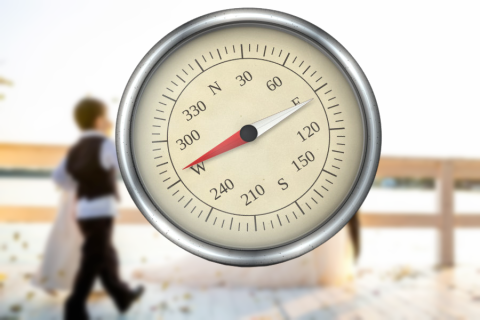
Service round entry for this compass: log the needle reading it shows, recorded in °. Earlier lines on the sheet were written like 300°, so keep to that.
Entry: 275°
